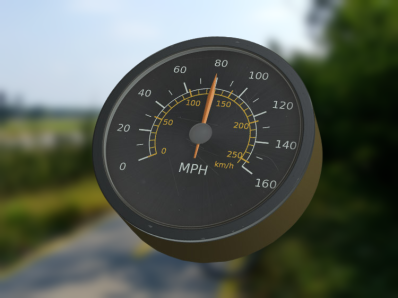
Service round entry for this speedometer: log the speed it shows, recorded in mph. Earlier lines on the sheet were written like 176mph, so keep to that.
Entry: 80mph
